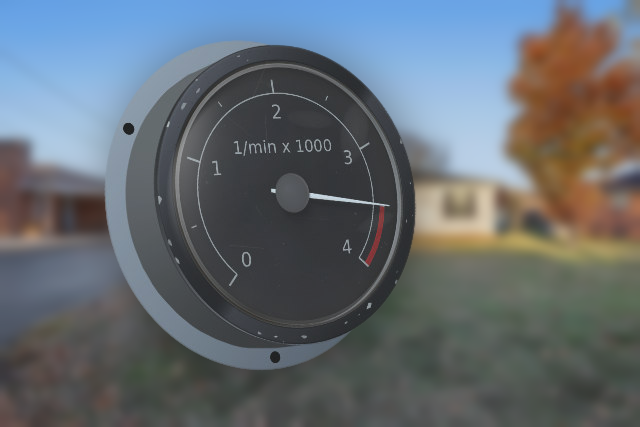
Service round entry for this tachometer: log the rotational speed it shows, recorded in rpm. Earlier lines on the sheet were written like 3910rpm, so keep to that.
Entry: 3500rpm
